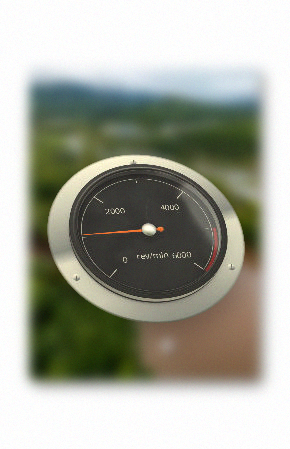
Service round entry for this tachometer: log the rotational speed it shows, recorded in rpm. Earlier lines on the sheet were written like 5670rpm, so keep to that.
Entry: 1000rpm
